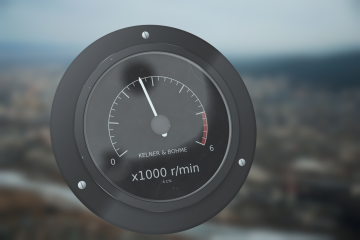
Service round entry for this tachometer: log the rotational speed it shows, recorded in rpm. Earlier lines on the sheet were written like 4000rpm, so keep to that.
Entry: 2600rpm
